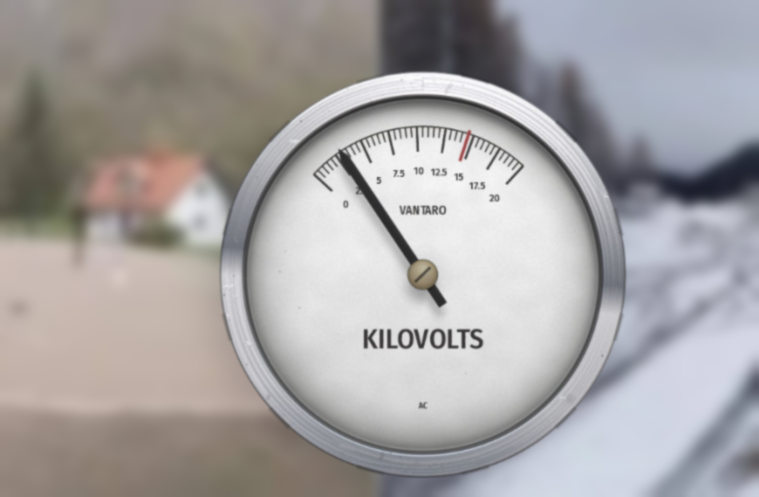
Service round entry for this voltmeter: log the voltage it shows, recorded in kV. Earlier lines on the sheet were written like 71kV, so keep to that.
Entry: 3kV
